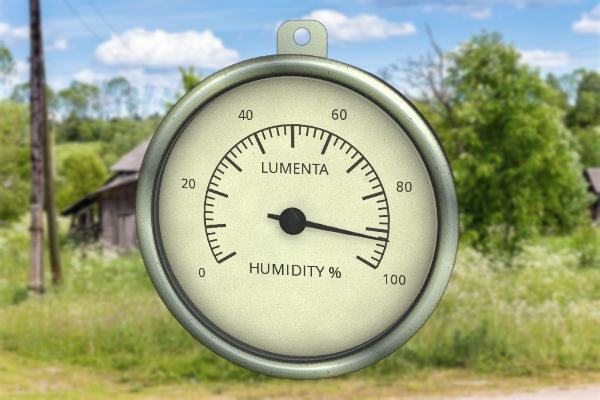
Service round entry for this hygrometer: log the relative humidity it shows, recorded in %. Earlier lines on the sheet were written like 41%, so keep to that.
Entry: 92%
